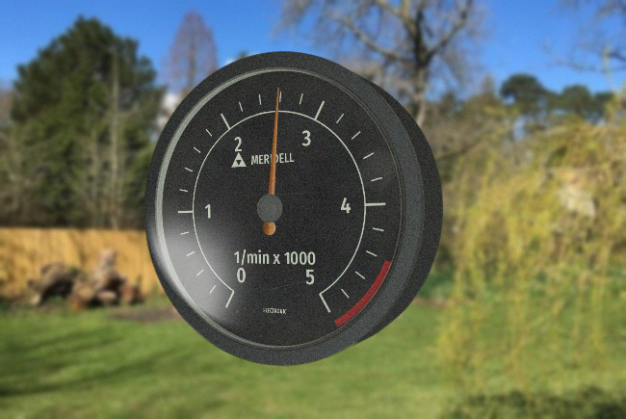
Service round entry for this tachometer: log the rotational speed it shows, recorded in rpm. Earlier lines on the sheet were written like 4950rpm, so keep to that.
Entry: 2600rpm
